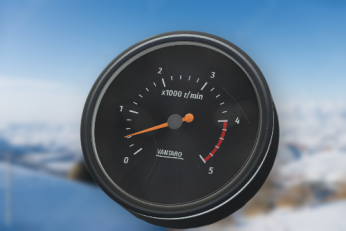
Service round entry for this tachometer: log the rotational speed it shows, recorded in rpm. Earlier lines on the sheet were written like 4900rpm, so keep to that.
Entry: 400rpm
